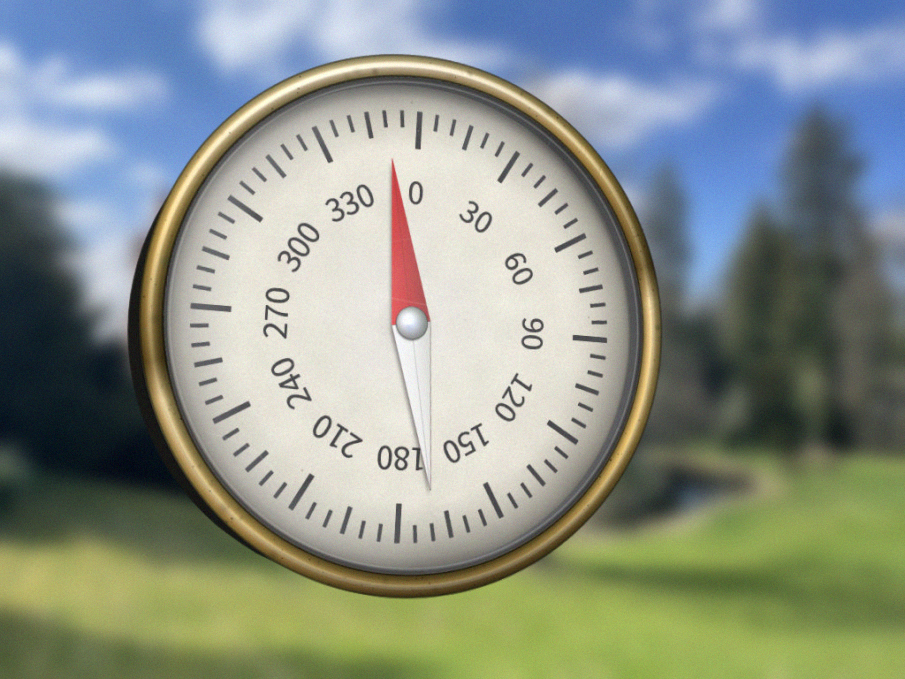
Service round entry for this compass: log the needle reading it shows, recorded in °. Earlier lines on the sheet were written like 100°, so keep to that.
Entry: 350°
